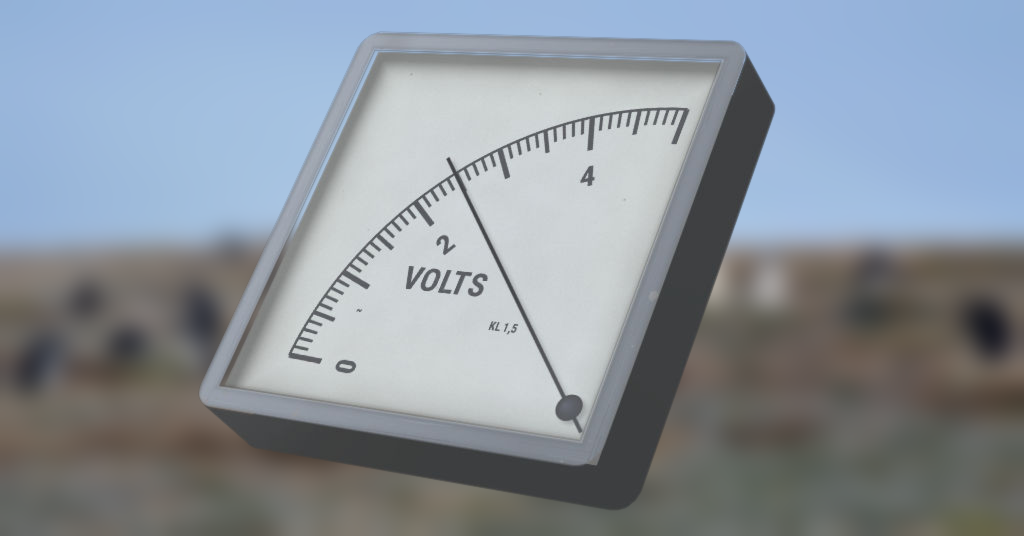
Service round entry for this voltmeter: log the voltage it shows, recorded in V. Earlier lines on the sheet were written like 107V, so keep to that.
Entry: 2.5V
